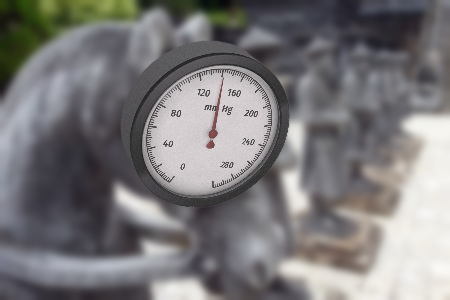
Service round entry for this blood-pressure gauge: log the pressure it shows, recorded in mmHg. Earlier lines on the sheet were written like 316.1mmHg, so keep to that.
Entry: 140mmHg
